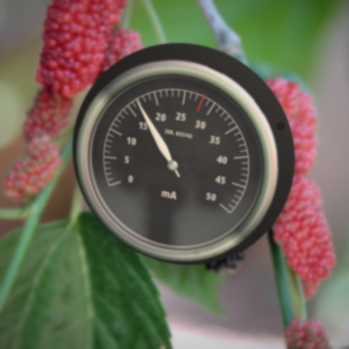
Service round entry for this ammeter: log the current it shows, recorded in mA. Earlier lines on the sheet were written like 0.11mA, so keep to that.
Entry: 17mA
